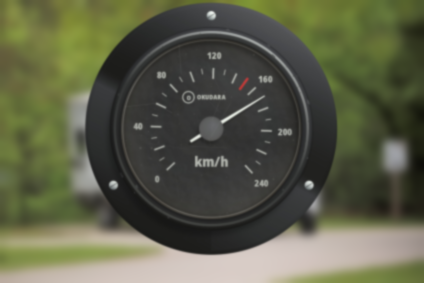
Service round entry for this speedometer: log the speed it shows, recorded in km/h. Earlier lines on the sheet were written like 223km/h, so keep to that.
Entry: 170km/h
